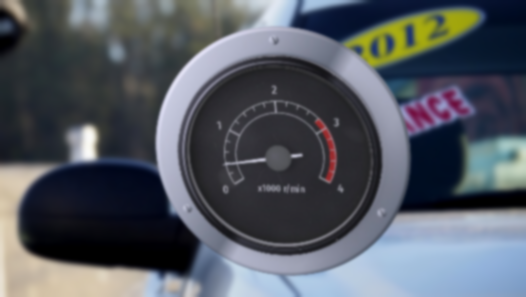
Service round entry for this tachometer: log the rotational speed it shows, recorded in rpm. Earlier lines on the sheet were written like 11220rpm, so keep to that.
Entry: 400rpm
